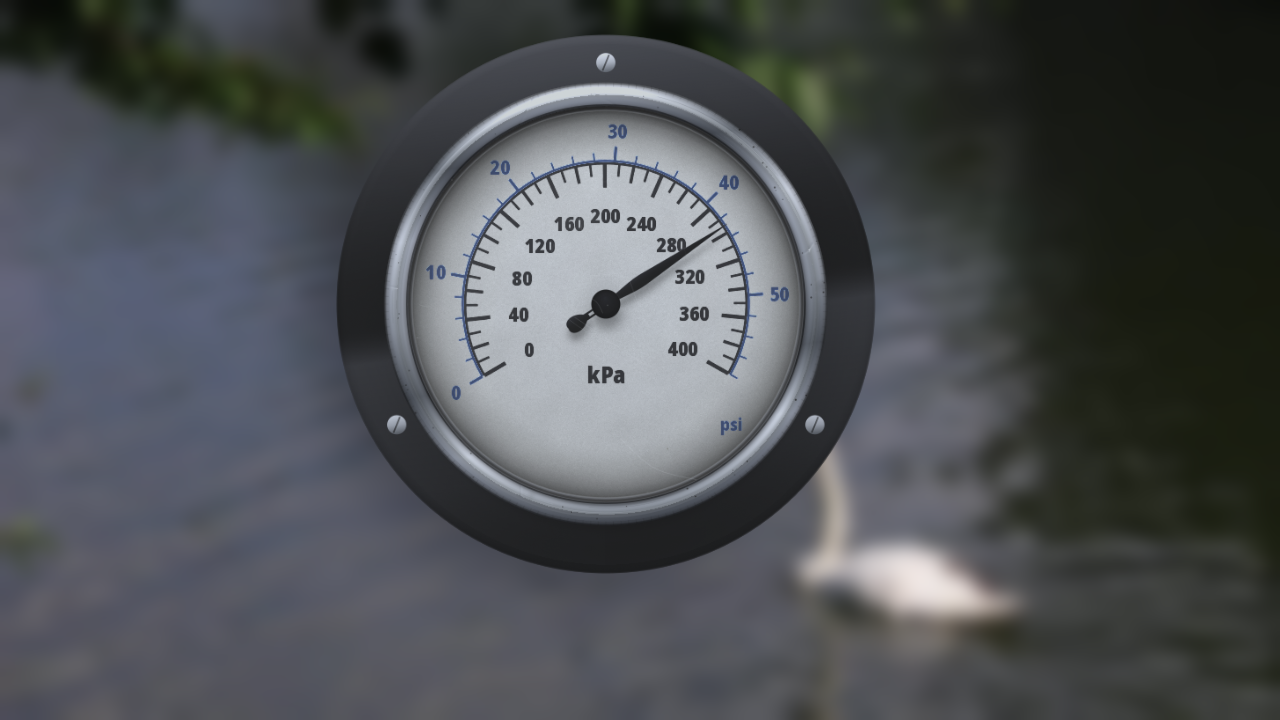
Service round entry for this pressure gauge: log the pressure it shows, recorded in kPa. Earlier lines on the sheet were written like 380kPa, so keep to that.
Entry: 295kPa
